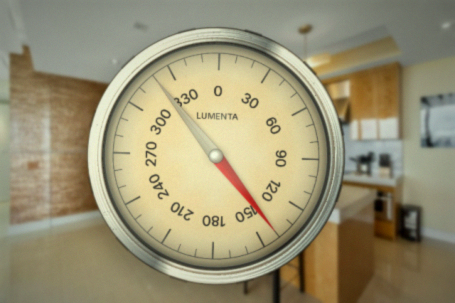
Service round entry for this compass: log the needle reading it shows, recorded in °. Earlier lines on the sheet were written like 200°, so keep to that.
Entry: 140°
